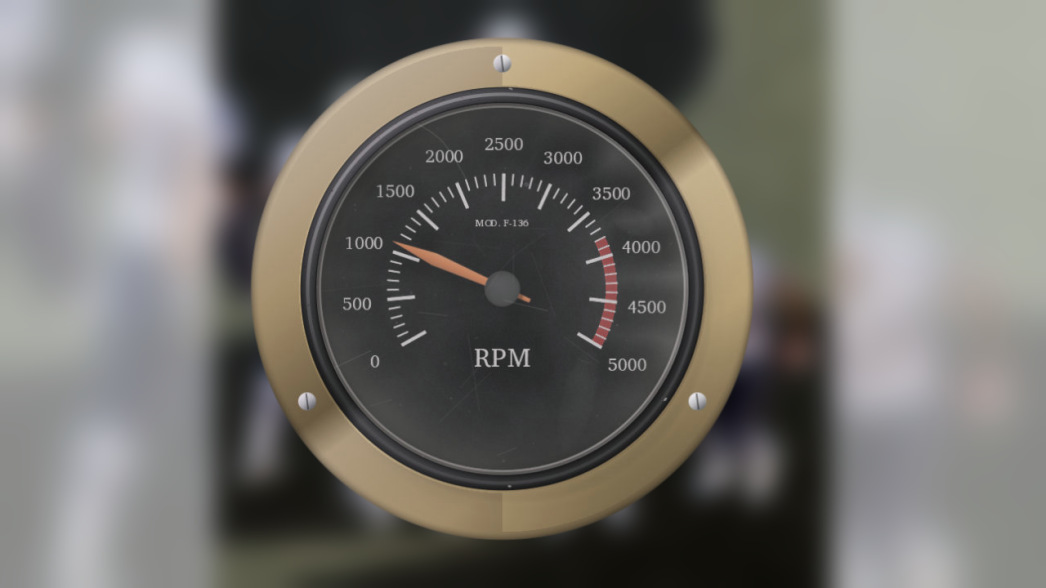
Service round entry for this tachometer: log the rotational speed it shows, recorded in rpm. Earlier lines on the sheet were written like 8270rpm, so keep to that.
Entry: 1100rpm
